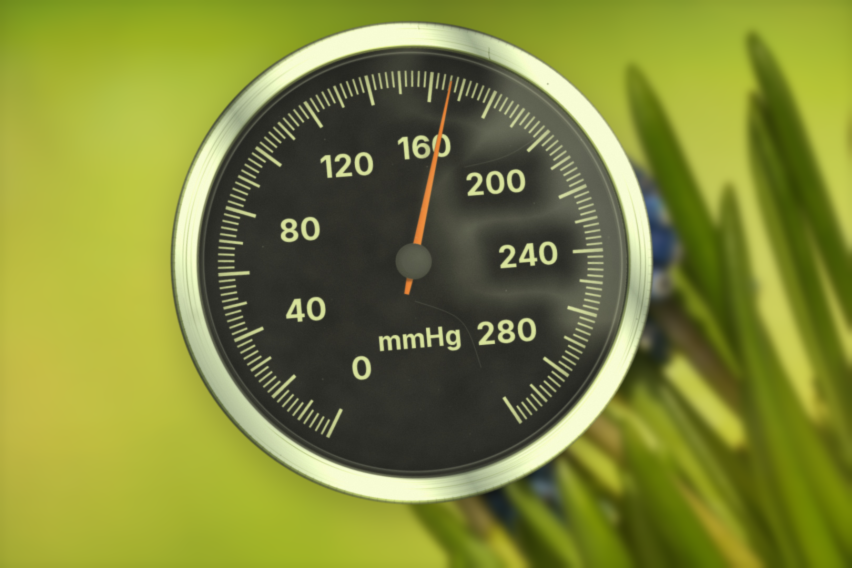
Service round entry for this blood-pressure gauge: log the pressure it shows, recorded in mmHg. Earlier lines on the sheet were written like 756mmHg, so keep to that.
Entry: 166mmHg
